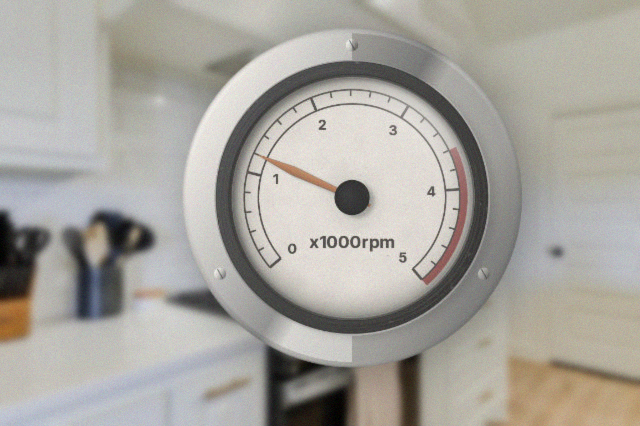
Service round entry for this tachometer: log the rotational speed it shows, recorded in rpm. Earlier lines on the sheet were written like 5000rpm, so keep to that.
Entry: 1200rpm
